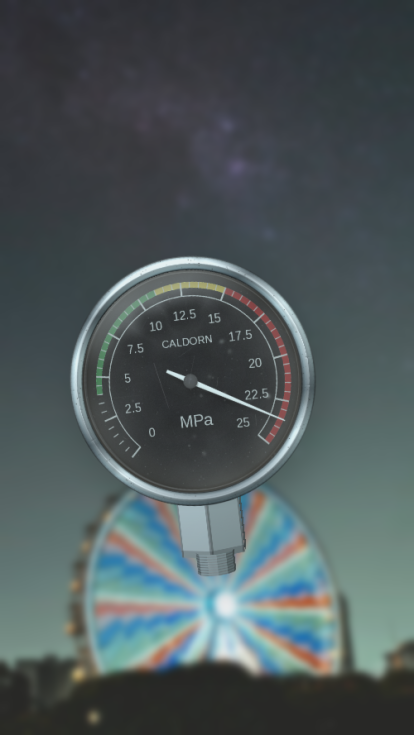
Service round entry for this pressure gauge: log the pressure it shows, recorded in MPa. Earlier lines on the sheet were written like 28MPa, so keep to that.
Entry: 23.5MPa
